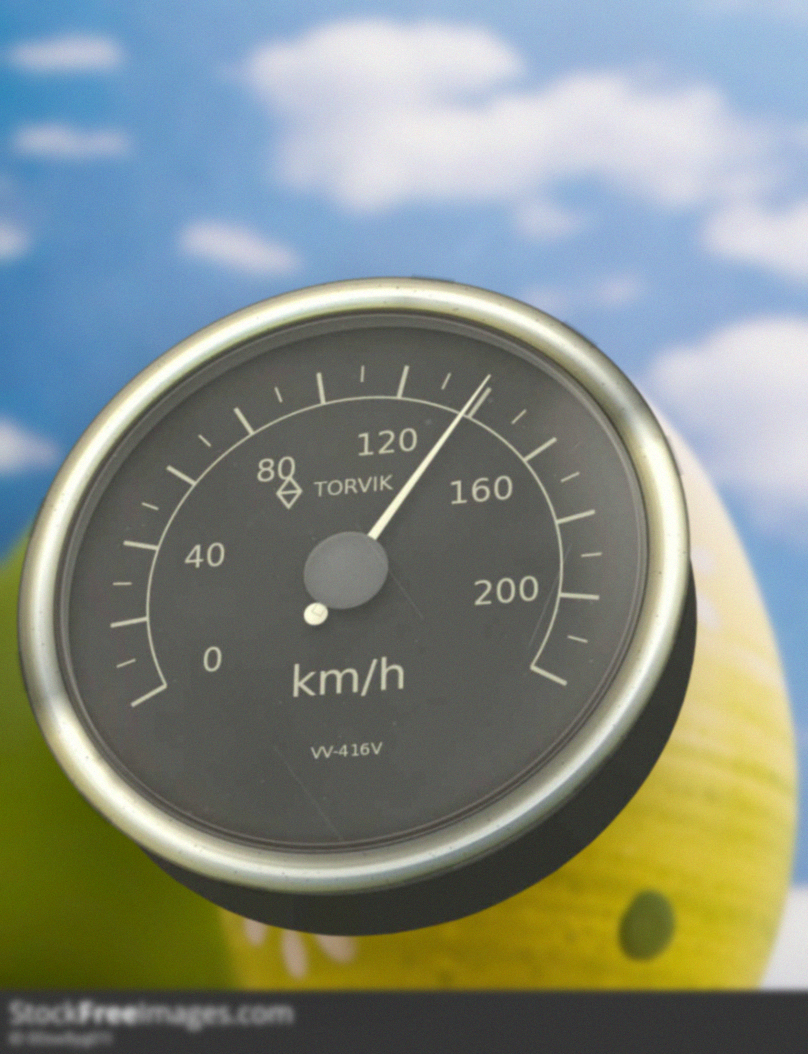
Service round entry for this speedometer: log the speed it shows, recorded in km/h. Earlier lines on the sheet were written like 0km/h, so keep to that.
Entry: 140km/h
